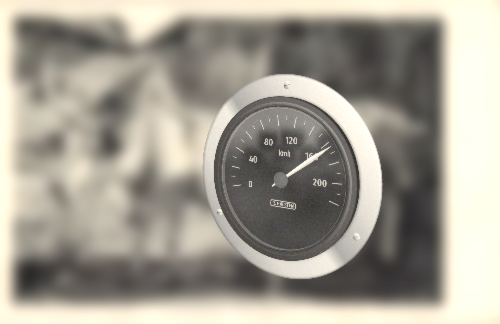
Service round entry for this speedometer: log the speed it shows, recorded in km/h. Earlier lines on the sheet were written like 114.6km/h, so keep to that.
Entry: 165km/h
